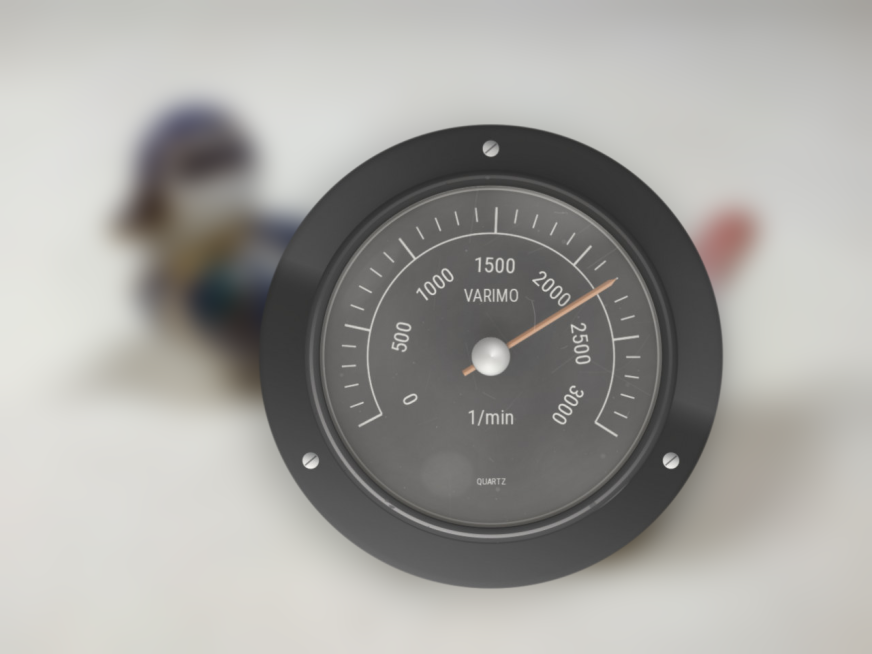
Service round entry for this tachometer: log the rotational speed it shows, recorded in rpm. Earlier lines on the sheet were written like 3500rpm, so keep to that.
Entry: 2200rpm
